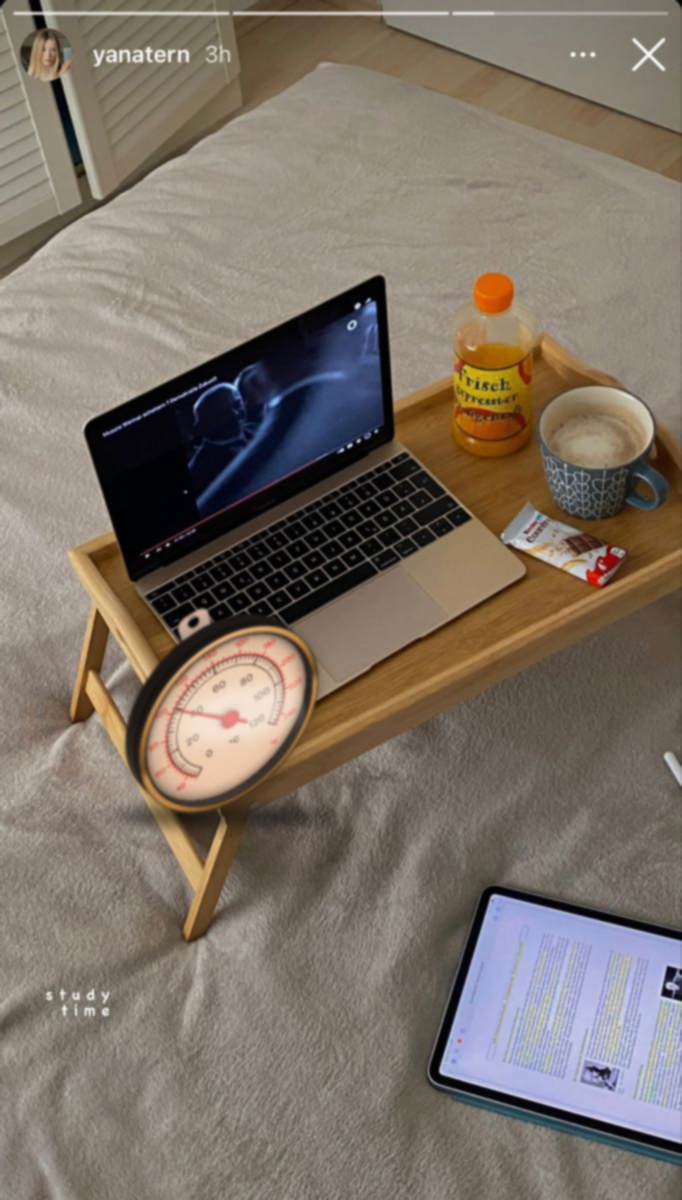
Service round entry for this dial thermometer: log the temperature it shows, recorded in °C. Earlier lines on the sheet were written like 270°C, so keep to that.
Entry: 40°C
